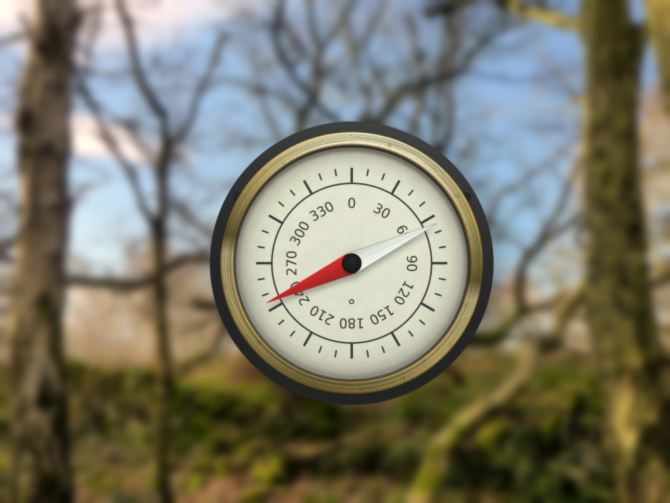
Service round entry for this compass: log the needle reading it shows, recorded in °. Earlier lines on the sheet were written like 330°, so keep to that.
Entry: 245°
